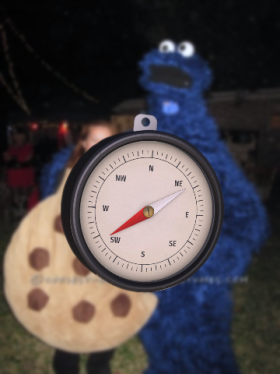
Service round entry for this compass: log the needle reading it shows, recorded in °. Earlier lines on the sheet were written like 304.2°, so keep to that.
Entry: 235°
